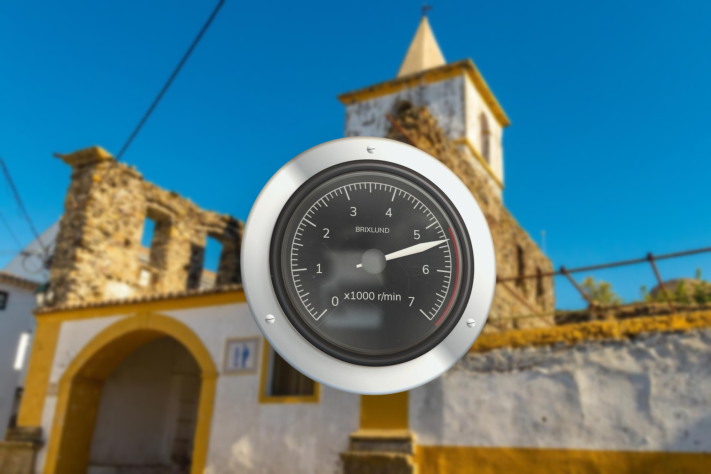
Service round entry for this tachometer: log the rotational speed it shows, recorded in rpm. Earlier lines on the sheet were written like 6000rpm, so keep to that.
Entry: 5400rpm
